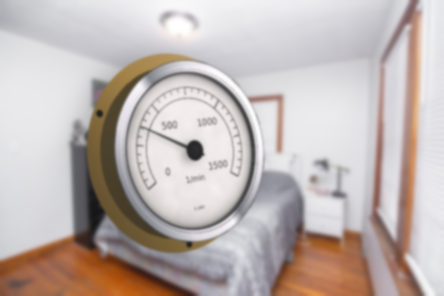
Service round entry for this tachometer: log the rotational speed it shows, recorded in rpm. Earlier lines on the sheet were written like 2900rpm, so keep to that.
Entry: 350rpm
